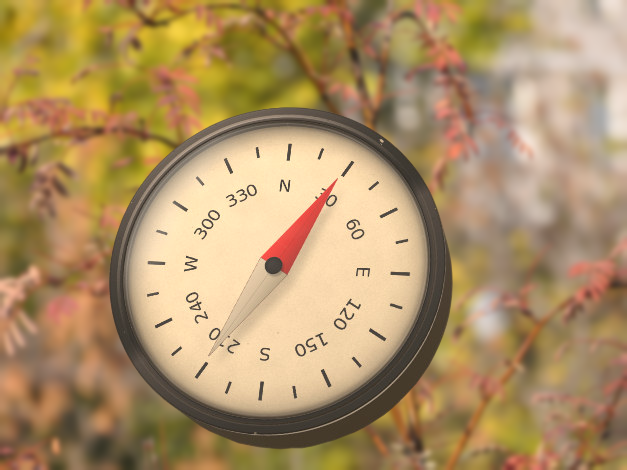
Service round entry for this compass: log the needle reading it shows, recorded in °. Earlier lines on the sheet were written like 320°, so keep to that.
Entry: 30°
